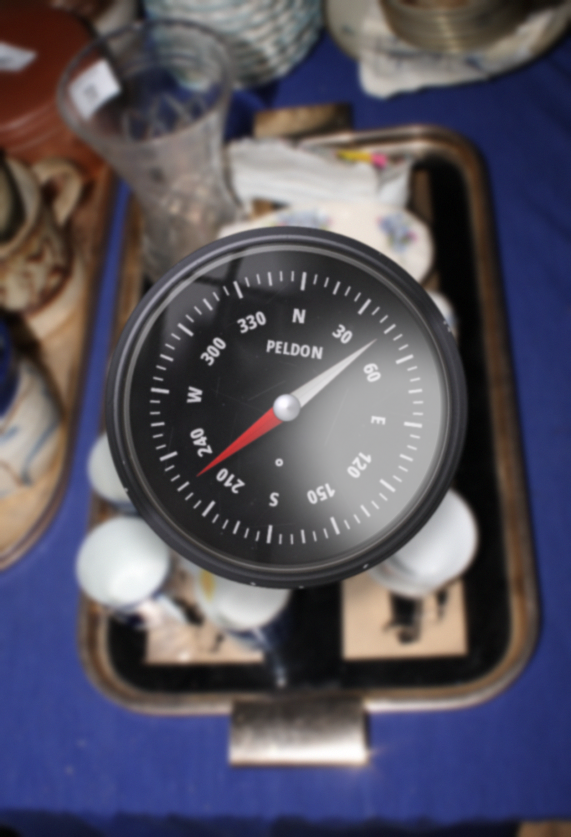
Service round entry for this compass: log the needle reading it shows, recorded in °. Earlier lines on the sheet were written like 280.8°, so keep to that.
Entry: 225°
